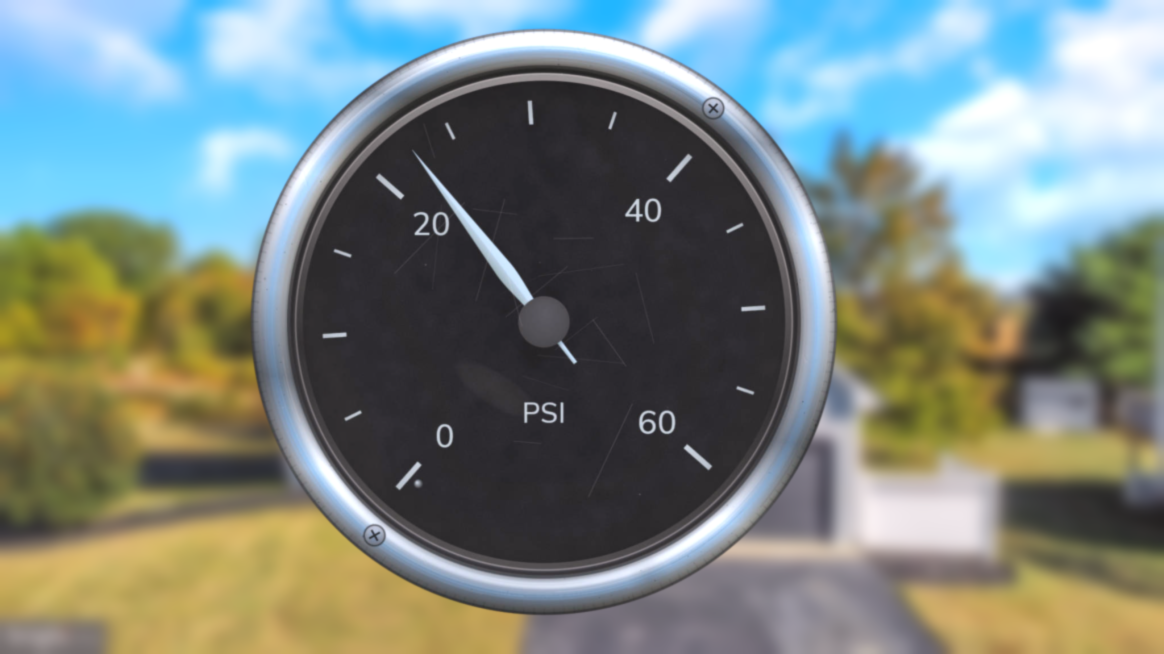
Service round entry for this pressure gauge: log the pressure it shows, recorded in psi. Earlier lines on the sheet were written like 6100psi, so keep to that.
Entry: 22.5psi
